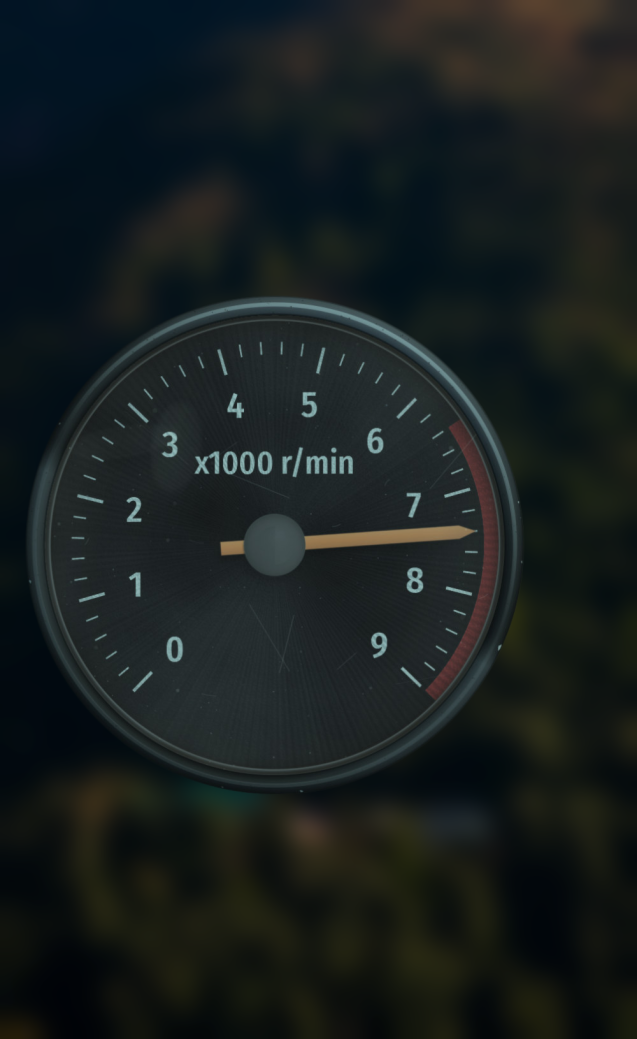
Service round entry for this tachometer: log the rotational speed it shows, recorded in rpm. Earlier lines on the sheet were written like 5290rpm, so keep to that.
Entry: 7400rpm
